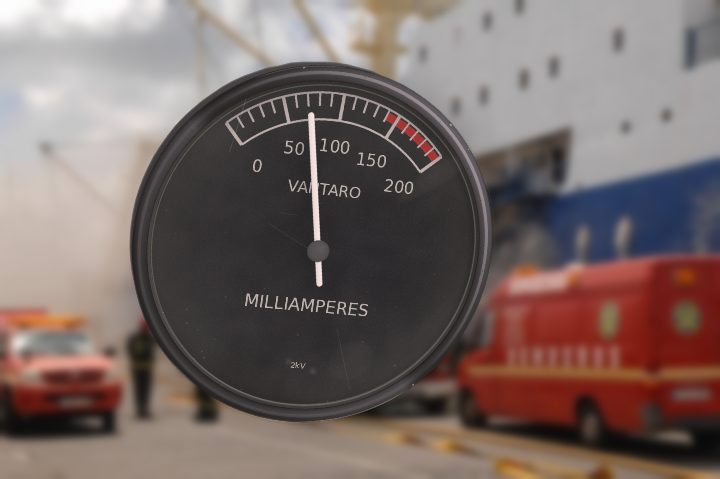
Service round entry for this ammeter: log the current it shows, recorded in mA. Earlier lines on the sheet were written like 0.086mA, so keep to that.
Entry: 70mA
